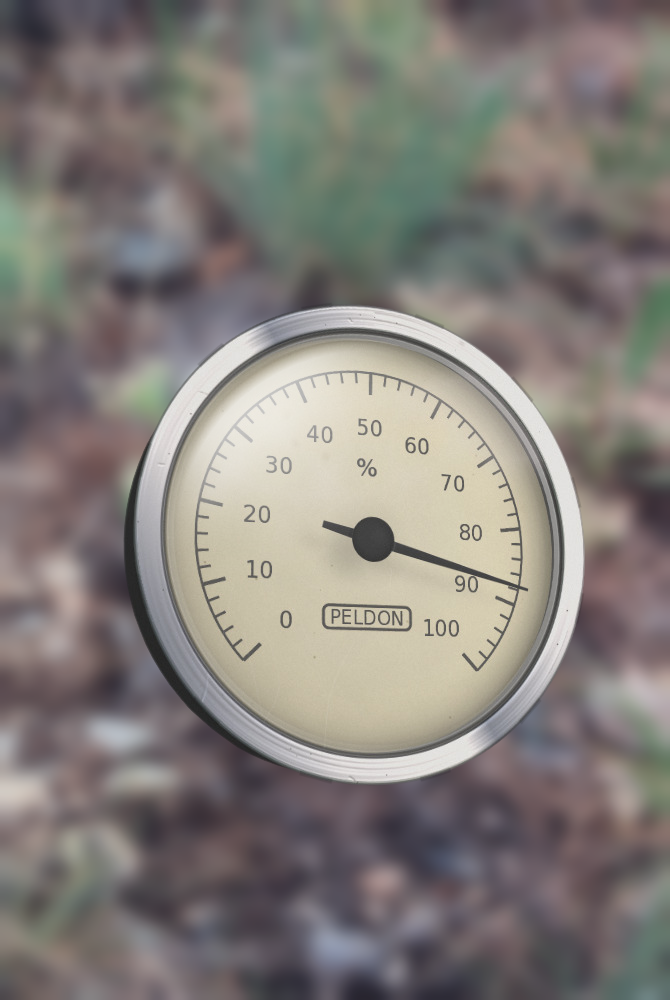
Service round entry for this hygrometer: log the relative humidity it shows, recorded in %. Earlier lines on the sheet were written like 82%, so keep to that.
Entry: 88%
